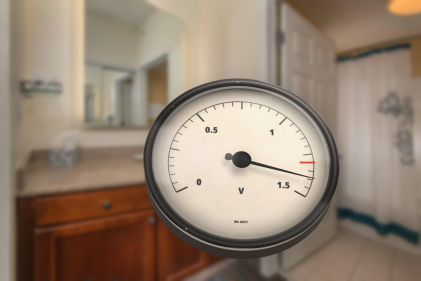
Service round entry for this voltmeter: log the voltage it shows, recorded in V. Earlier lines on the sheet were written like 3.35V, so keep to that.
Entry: 1.4V
